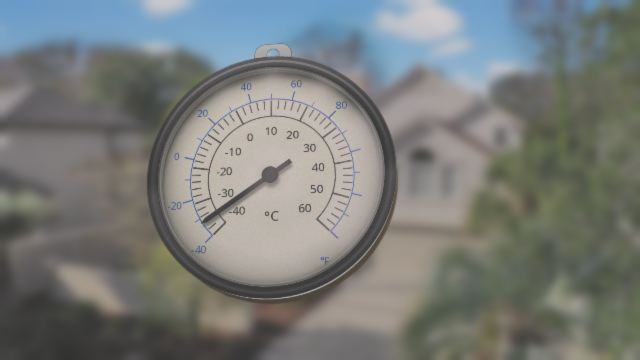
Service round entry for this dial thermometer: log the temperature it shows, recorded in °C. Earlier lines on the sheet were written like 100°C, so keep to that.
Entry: -36°C
